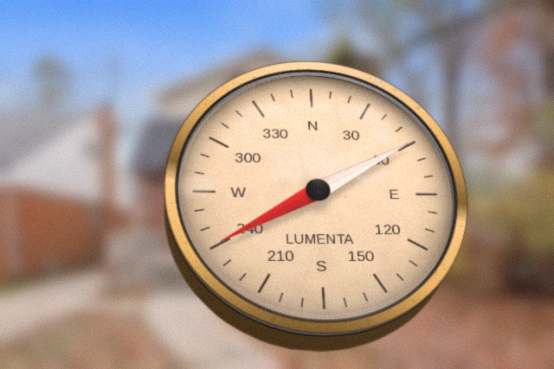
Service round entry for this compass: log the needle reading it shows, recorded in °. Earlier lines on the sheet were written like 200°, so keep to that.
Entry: 240°
